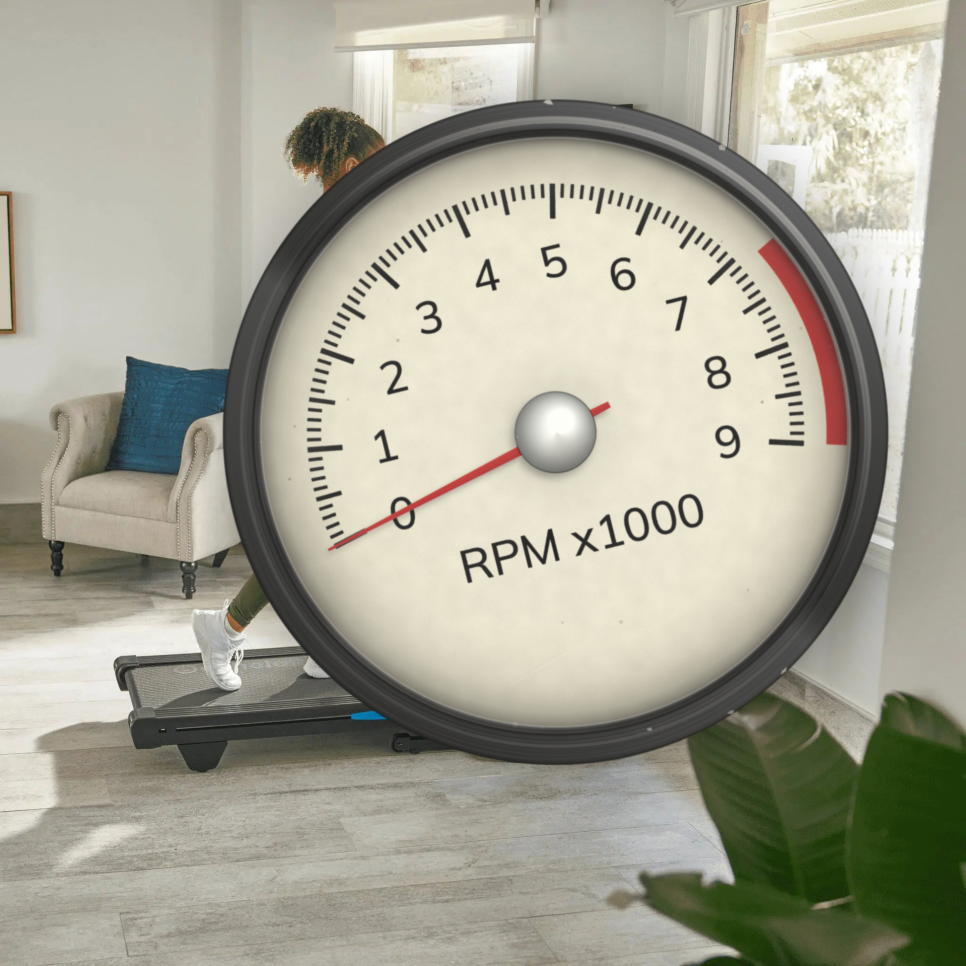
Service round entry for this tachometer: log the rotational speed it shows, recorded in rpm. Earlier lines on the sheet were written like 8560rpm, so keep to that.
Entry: 0rpm
